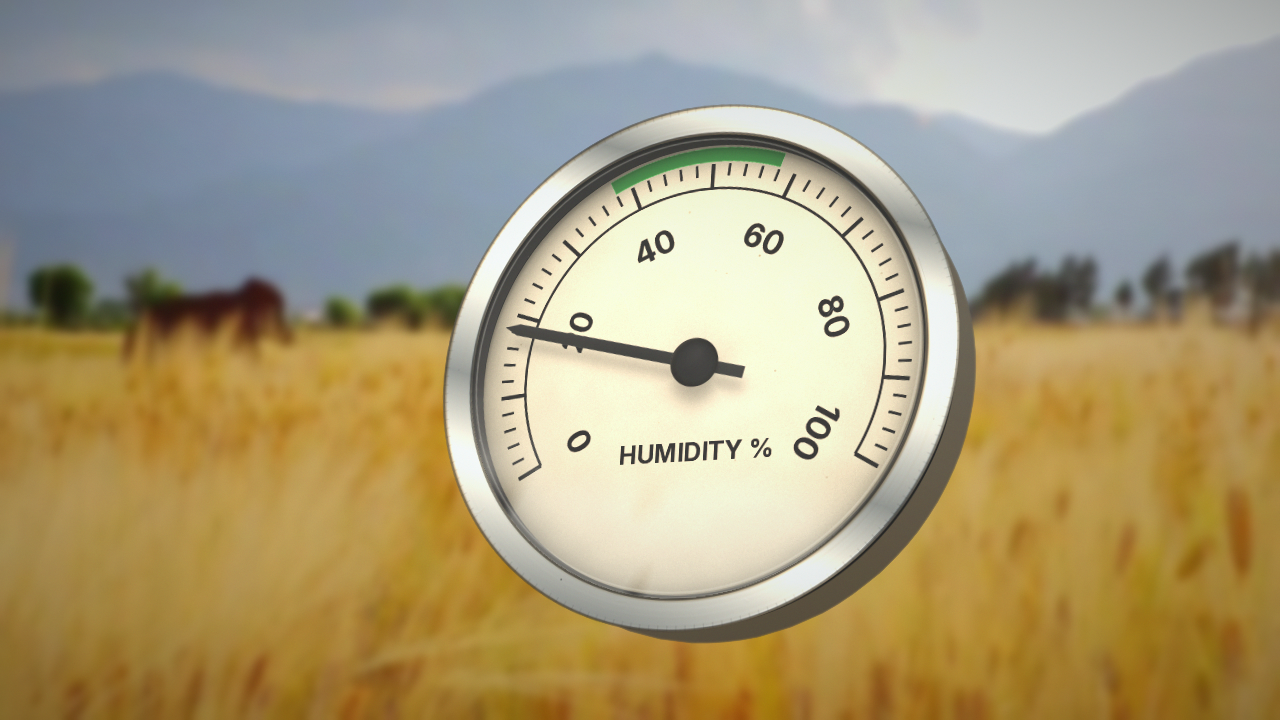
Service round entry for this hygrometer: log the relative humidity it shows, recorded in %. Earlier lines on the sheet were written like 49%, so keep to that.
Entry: 18%
